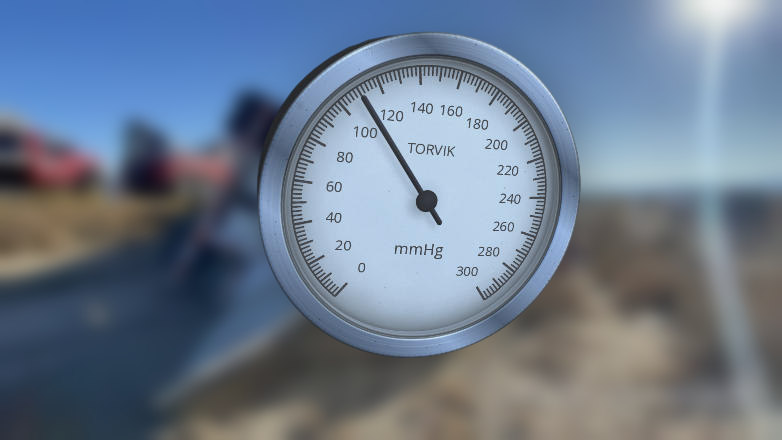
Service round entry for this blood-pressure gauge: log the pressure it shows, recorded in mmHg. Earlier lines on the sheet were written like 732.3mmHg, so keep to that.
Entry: 110mmHg
